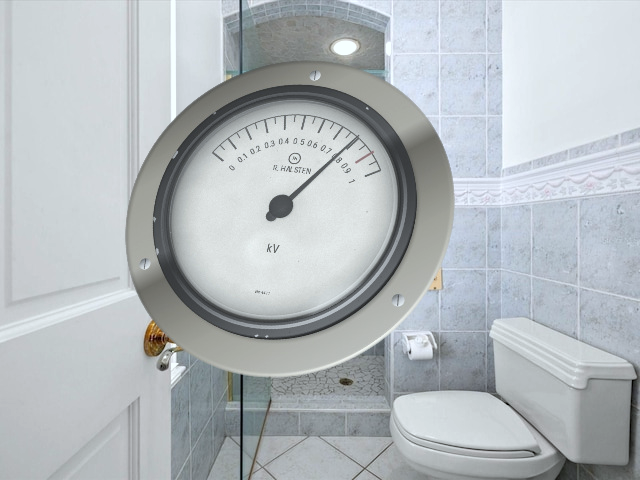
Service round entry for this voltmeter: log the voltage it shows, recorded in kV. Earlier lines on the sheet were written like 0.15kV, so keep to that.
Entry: 0.8kV
